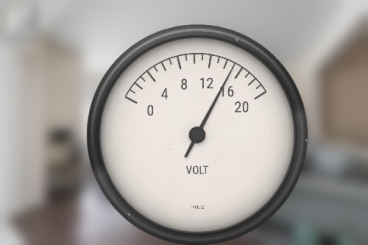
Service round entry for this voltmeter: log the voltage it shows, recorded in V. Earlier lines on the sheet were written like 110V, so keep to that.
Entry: 15V
